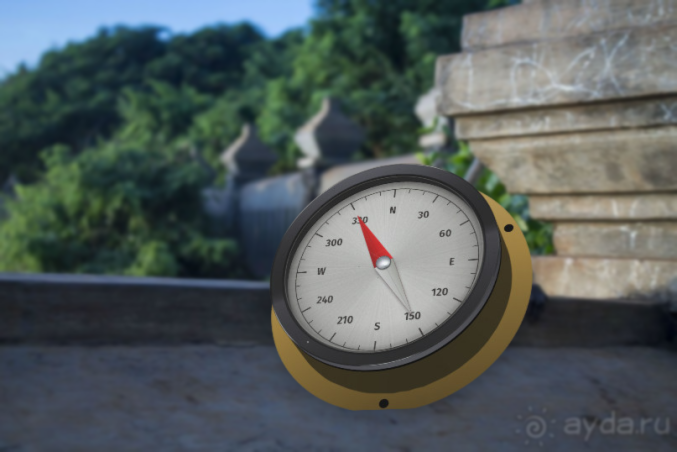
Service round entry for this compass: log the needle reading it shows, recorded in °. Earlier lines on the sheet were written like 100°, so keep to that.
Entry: 330°
